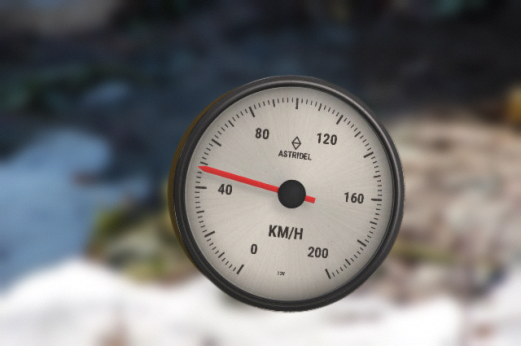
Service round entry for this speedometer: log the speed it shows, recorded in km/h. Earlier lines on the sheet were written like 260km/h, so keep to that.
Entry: 48km/h
